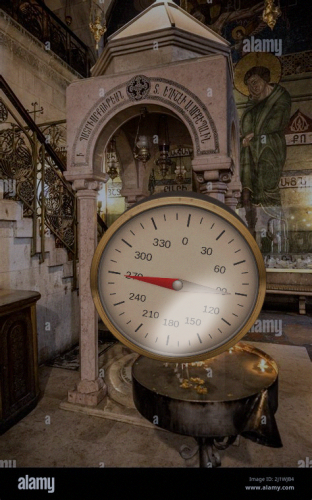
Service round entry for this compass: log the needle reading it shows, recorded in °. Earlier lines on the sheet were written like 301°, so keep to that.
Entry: 270°
